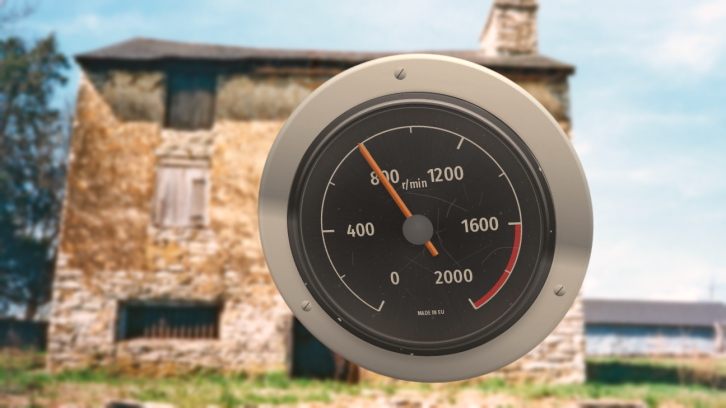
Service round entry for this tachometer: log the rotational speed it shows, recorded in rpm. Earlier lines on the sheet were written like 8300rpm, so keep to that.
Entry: 800rpm
